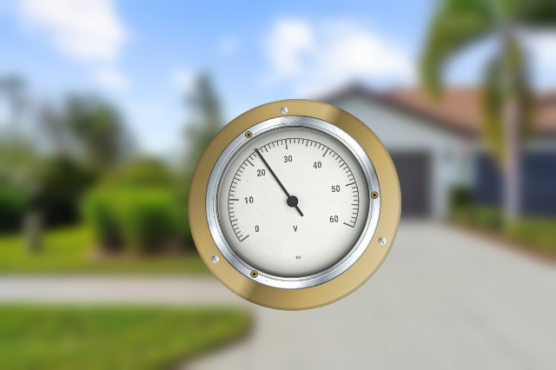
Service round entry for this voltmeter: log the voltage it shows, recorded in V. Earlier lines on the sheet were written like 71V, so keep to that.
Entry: 23V
